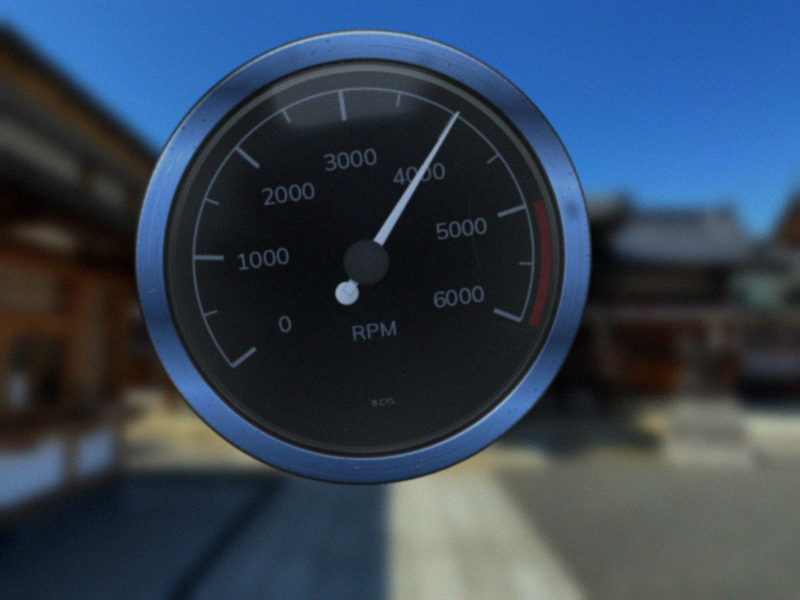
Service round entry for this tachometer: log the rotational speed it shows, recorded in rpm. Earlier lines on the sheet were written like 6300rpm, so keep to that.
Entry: 4000rpm
